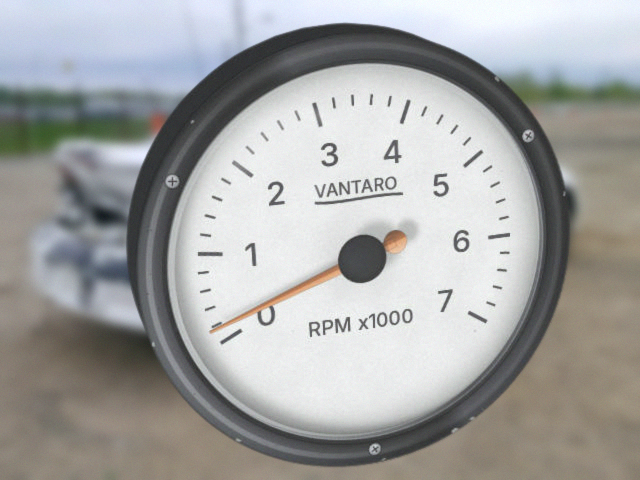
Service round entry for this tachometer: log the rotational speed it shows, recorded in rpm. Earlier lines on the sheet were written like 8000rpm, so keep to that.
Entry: 200rpm
